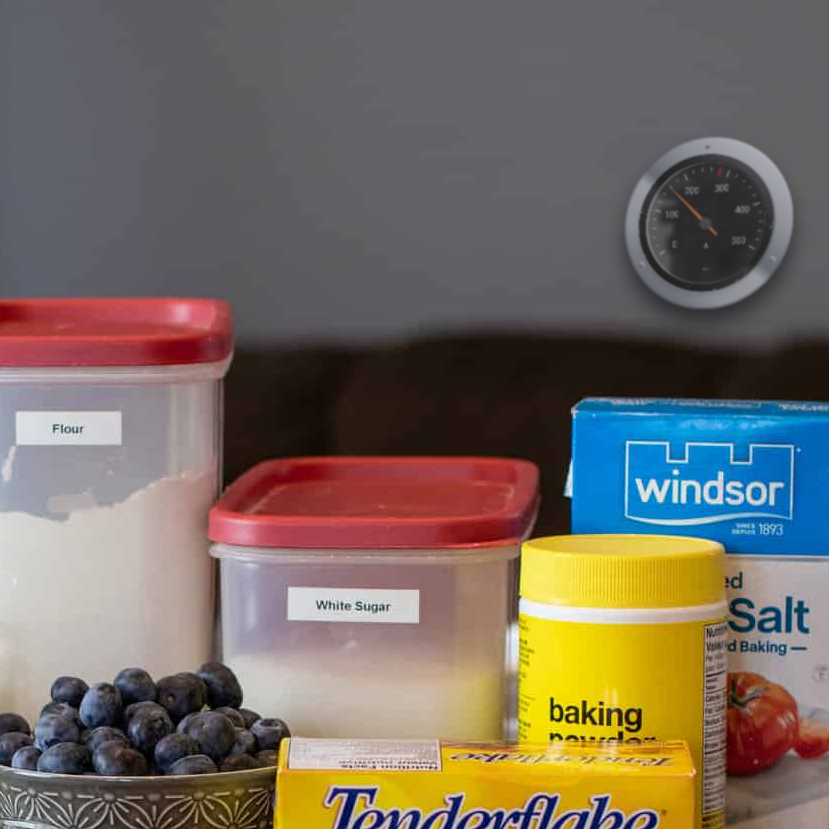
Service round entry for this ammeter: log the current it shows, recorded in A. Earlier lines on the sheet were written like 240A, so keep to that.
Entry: 160A
